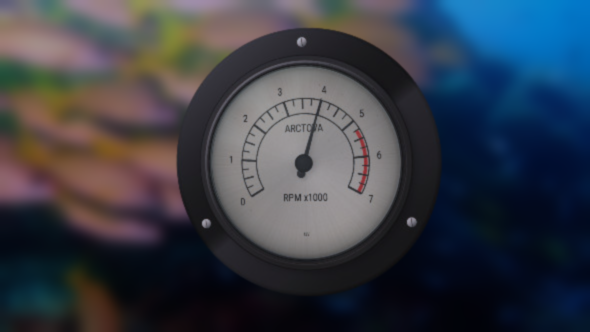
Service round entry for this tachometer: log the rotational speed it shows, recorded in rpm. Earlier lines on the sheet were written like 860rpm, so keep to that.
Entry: 4000rpm
